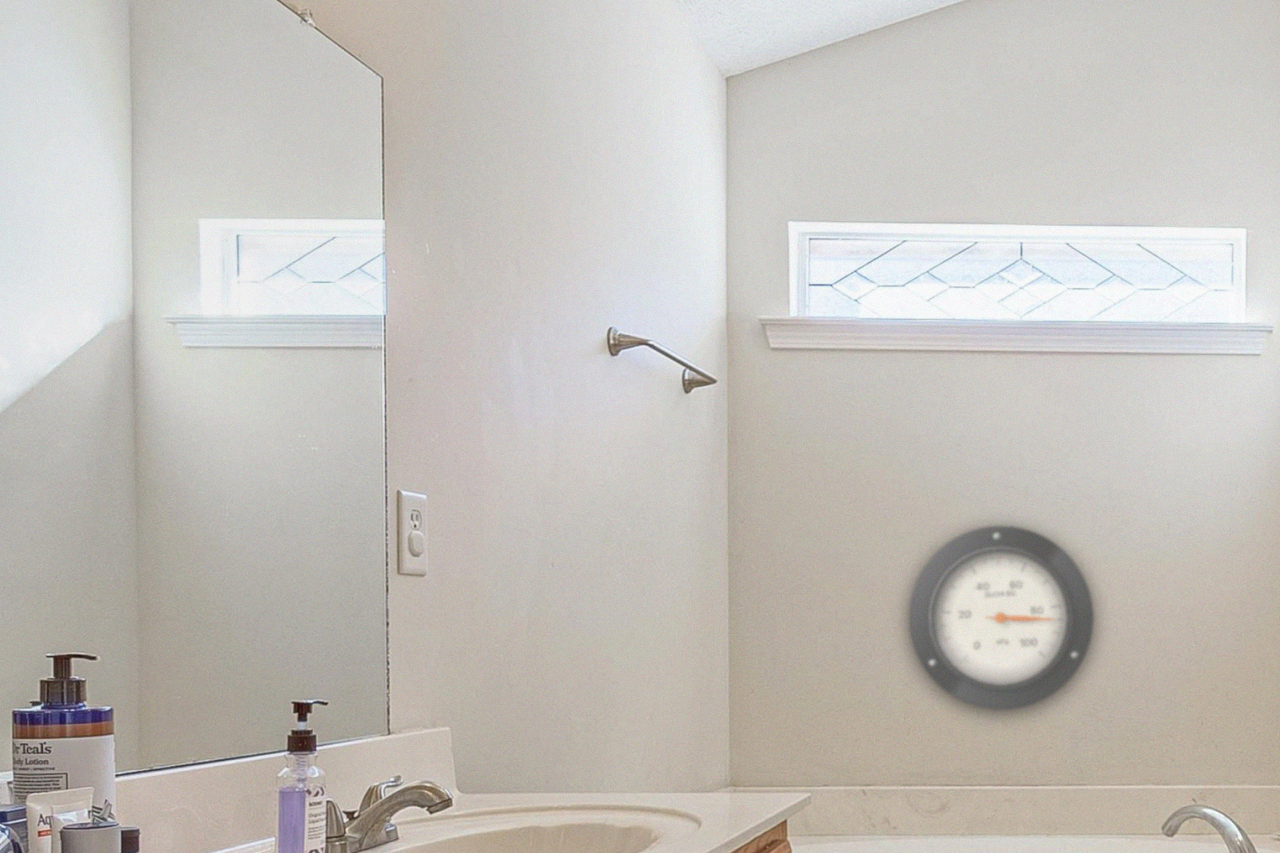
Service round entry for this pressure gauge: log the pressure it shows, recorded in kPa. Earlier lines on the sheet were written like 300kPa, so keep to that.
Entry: 85kPa
